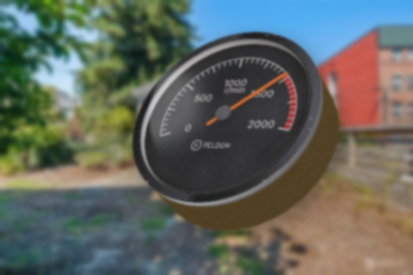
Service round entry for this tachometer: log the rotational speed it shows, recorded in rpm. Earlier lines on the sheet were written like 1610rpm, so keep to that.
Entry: 1500rpm
